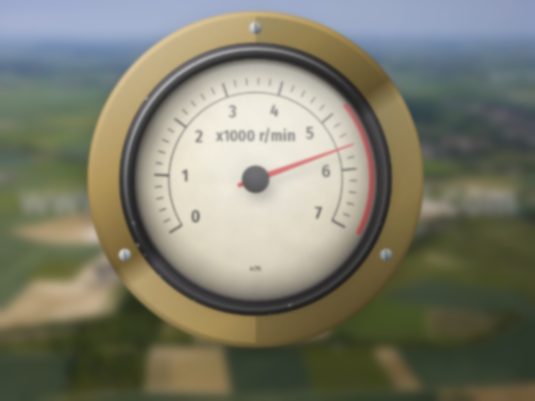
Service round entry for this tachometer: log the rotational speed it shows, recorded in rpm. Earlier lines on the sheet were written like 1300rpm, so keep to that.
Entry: 5600rpm
